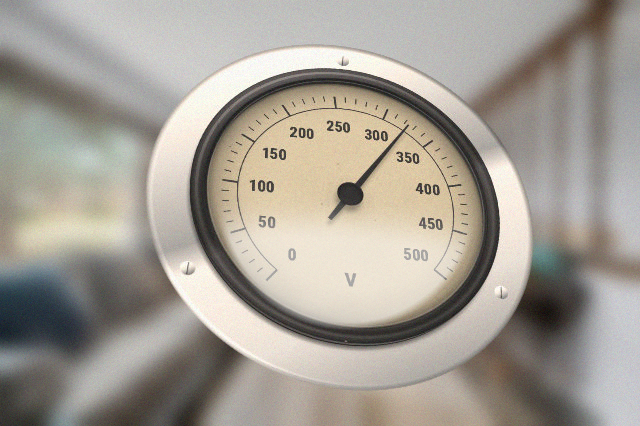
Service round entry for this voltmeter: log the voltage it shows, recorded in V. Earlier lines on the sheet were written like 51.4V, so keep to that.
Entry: 325V
